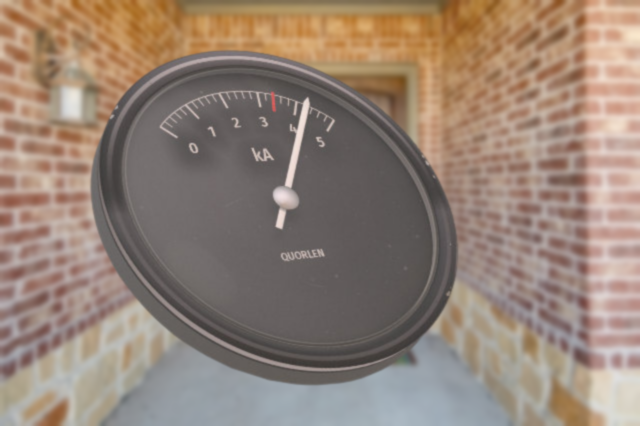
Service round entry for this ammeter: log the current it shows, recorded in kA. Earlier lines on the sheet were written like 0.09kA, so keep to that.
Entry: 4.2kA
